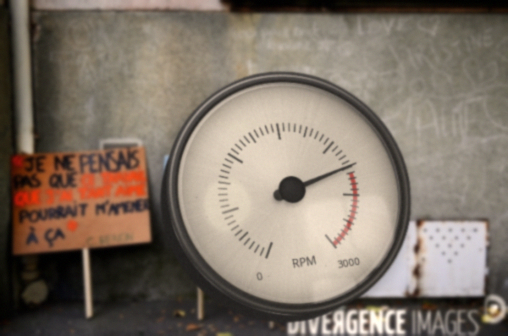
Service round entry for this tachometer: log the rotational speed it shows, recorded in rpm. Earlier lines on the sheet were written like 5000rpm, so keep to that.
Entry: 2250rpm
